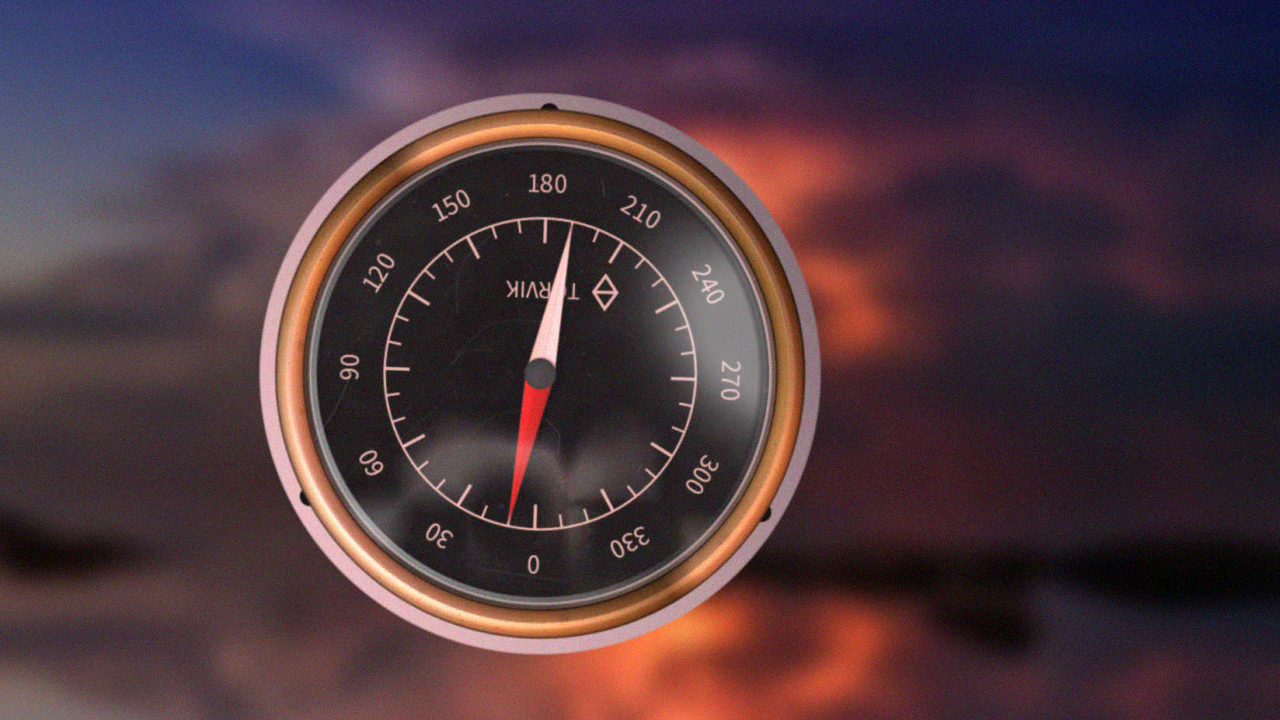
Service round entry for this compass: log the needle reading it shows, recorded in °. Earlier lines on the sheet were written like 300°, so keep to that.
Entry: 10°
